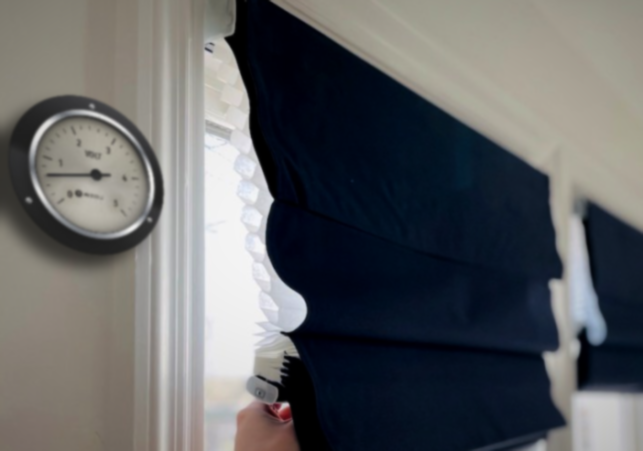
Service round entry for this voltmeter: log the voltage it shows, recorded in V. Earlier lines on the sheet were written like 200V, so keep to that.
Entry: 0.6V
